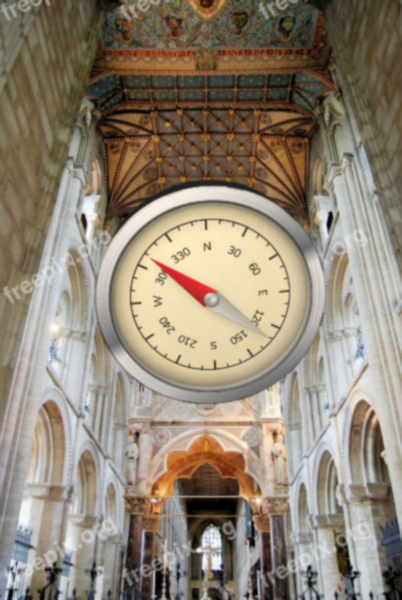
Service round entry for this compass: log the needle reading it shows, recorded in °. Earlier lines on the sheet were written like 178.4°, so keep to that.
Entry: 310°
